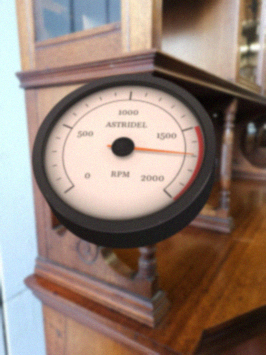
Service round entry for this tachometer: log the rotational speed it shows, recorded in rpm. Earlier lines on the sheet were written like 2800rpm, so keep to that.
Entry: 1700rpm
